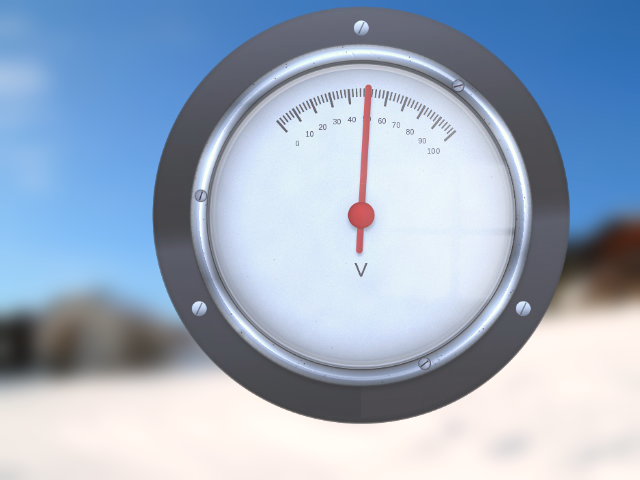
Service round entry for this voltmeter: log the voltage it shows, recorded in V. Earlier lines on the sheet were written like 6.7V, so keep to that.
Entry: 50V
